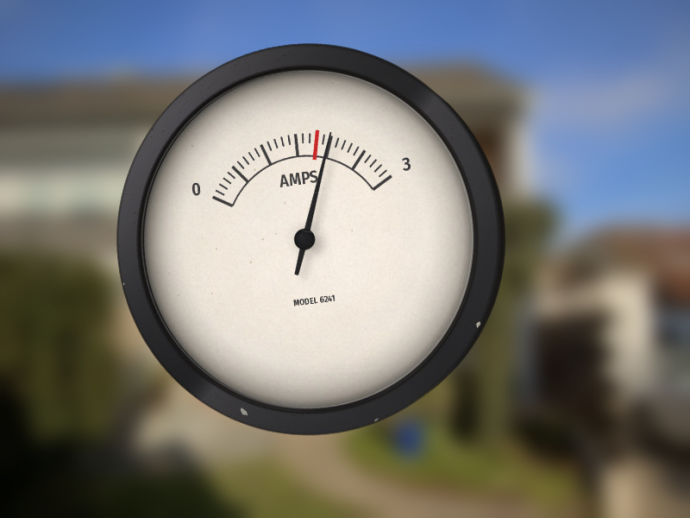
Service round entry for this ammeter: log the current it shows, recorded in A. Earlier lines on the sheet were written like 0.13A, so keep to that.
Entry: 2A
